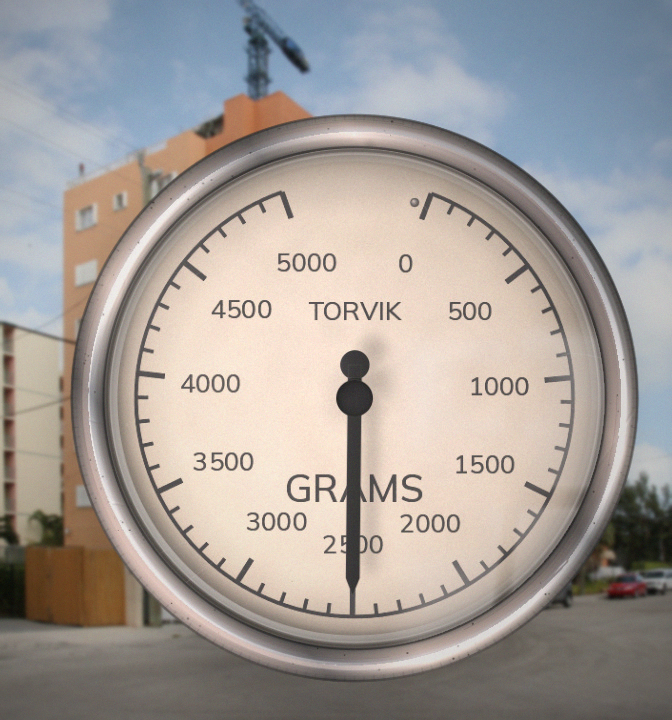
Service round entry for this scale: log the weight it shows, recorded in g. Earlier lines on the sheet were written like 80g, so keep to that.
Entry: 2500g
